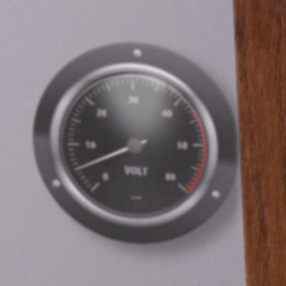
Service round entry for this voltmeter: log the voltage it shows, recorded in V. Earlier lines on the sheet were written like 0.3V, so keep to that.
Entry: 5V
